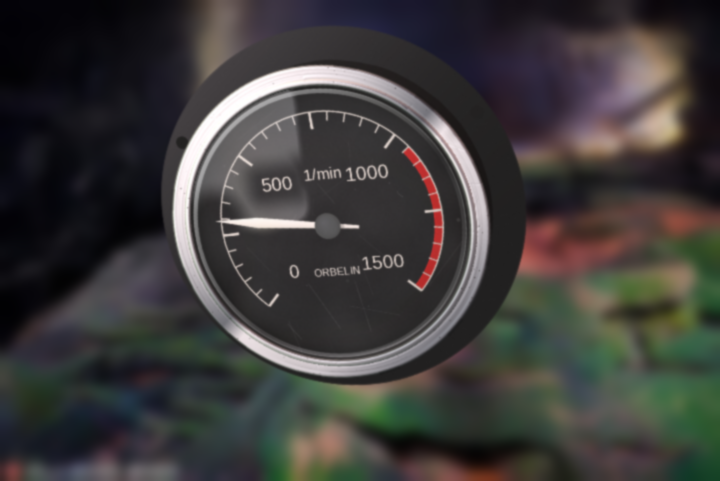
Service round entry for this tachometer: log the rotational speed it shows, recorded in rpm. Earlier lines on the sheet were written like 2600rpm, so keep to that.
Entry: 300rpm
